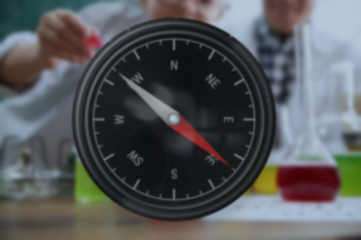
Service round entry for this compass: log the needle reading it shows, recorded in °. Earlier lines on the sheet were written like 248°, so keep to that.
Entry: 130°
